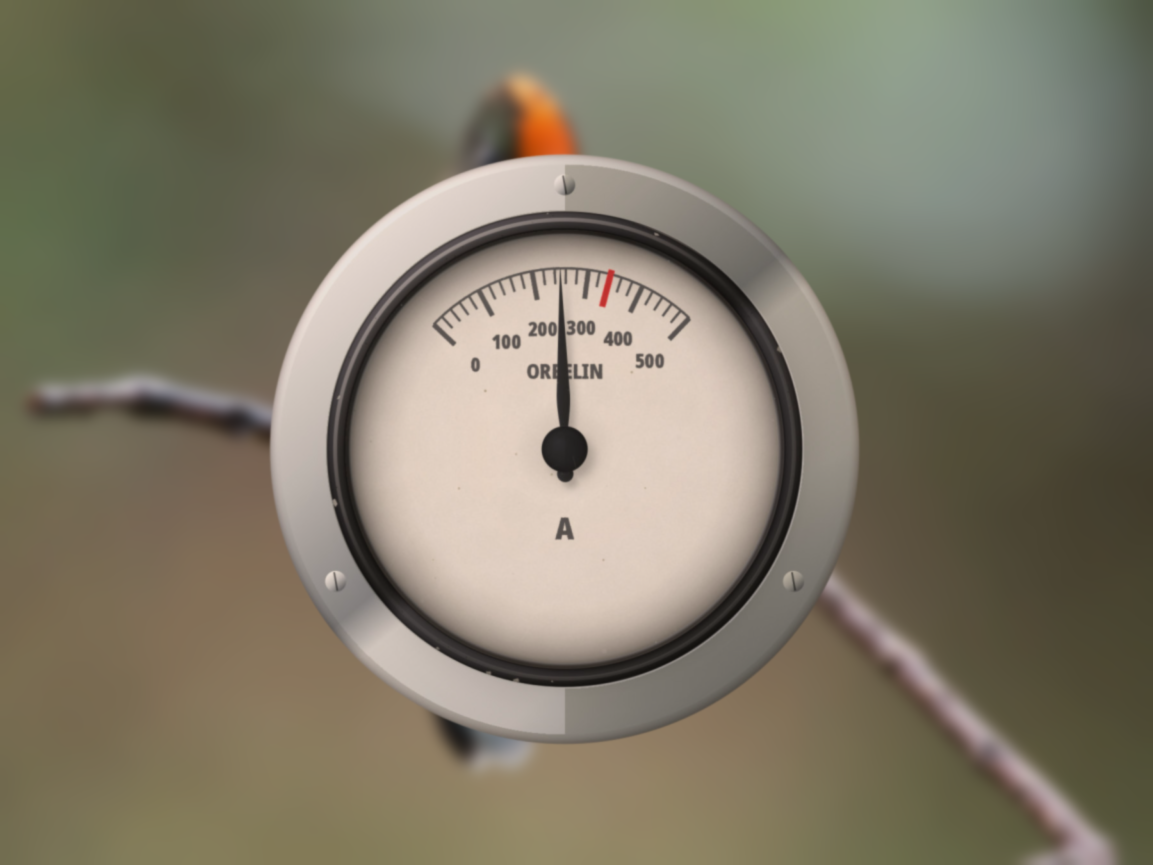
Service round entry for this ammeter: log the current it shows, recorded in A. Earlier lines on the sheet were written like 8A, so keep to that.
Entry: 250A
